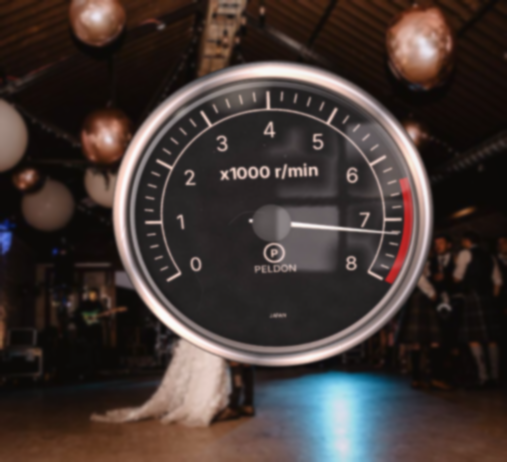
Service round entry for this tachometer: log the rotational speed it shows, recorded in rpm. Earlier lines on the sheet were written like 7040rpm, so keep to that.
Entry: 7200rpm
